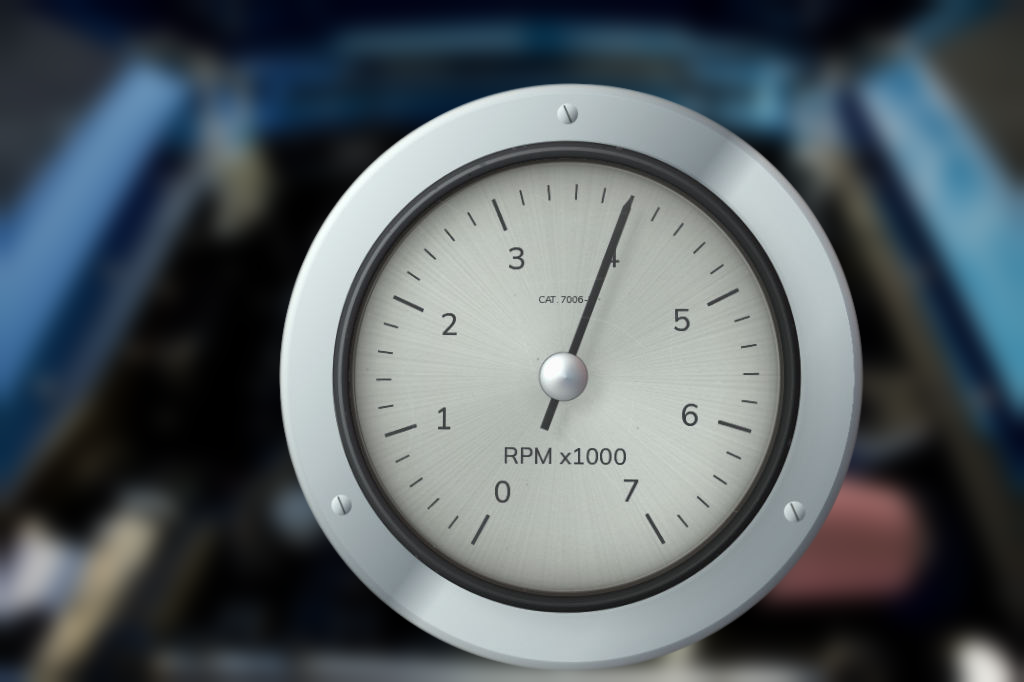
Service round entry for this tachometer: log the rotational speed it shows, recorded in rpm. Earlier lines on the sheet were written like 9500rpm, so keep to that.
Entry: 4000rpm
